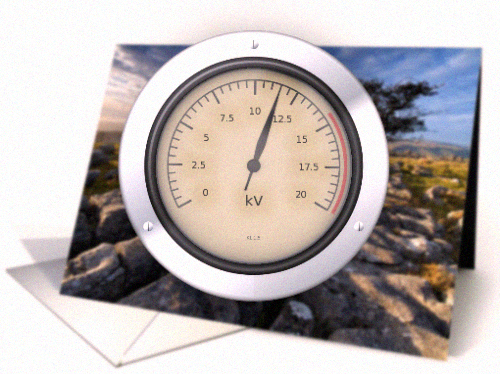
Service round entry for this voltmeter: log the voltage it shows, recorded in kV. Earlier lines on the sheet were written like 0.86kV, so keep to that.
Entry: 11.5kV
